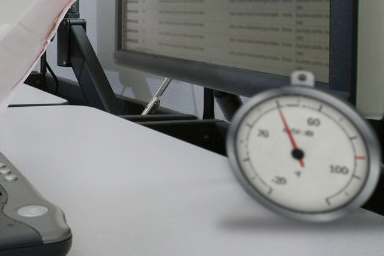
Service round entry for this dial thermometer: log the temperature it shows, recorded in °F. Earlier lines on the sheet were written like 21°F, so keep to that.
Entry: 40°F
